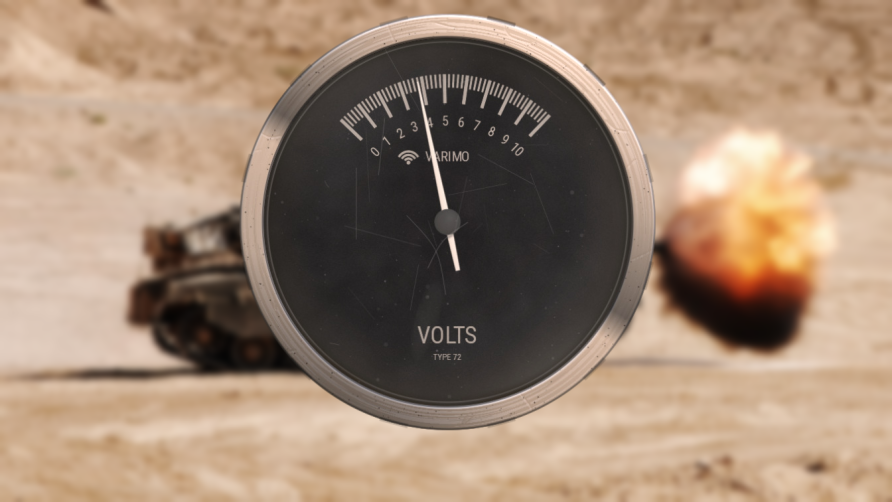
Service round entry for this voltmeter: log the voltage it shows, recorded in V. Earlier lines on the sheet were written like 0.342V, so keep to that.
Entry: 3.8V
